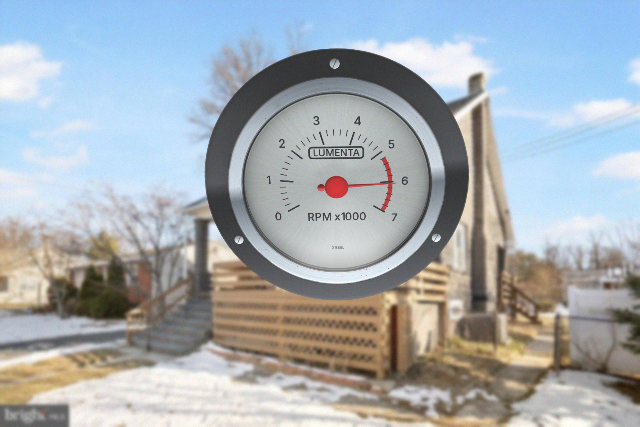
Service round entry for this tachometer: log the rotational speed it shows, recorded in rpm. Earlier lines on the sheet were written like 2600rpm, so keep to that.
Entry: 6000rpm
